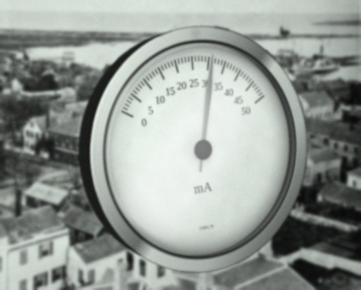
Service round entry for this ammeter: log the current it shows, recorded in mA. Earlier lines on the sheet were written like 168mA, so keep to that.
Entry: 30mA
